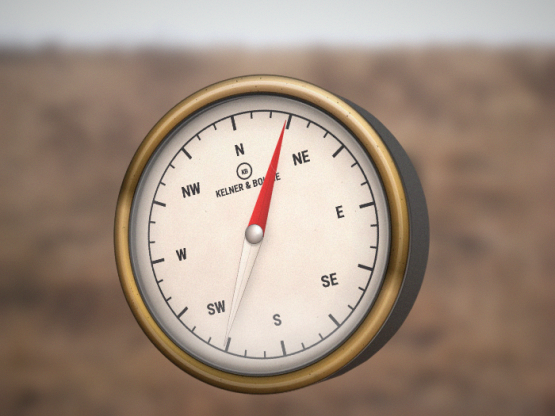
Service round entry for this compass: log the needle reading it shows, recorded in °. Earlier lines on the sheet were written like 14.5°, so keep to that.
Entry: 30°
